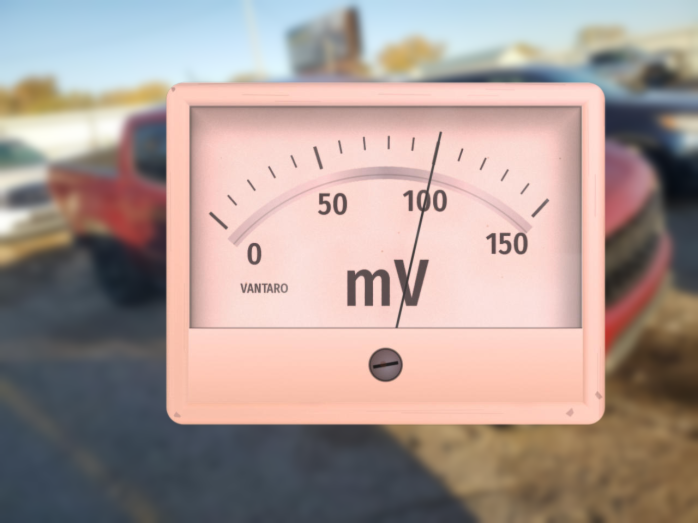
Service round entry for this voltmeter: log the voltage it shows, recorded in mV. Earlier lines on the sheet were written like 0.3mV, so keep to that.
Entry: 100mV
